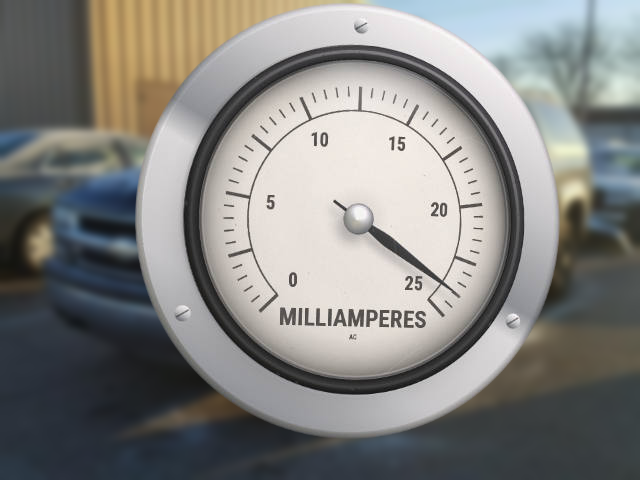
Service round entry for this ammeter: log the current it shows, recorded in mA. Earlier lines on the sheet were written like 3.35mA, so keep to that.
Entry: 24mA
